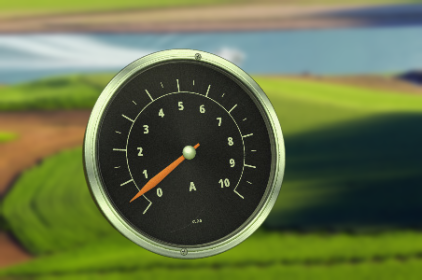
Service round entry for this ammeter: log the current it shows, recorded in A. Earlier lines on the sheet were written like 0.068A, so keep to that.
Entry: 0.5A
